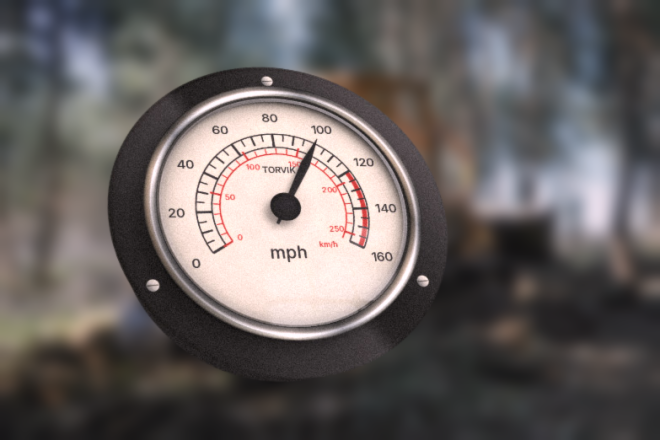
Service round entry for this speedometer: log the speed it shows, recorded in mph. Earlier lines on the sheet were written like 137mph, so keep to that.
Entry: 100mph
